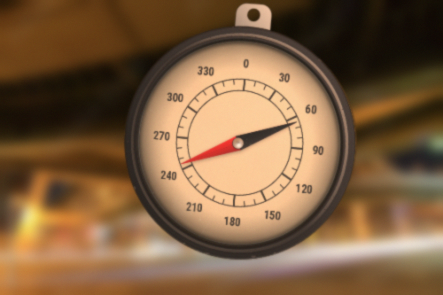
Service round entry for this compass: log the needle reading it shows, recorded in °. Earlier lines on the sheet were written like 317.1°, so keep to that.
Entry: 245°
